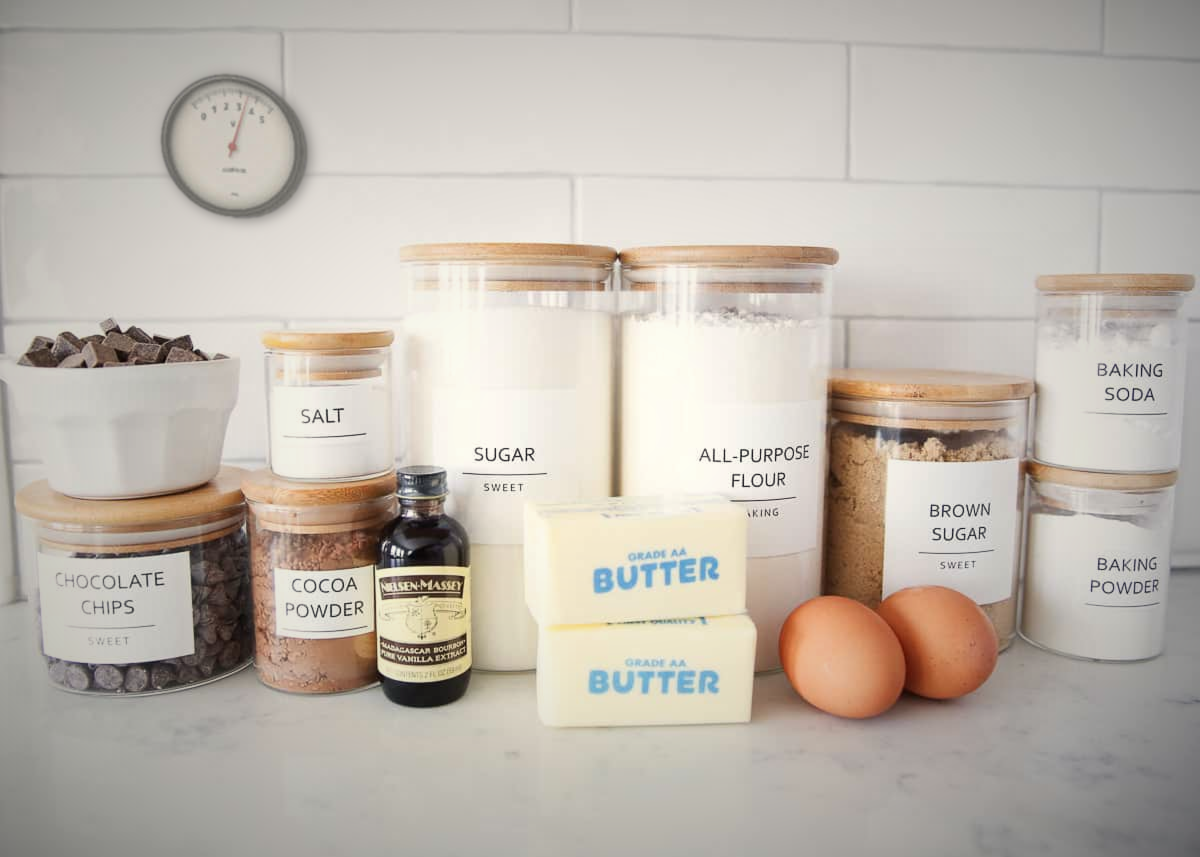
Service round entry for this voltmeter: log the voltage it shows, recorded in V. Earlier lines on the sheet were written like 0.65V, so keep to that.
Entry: 3.5V
